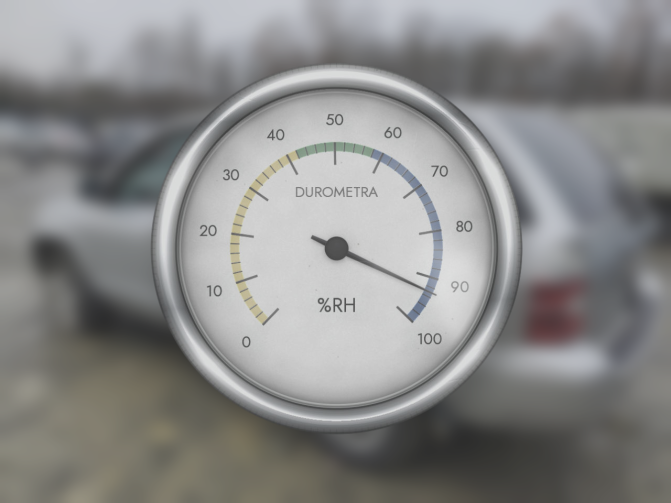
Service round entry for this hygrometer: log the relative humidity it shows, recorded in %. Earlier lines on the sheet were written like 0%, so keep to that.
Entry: 93%
